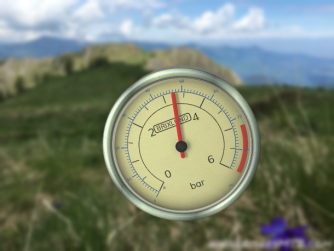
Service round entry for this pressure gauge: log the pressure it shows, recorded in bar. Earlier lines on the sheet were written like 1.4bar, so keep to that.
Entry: 3.25bar
